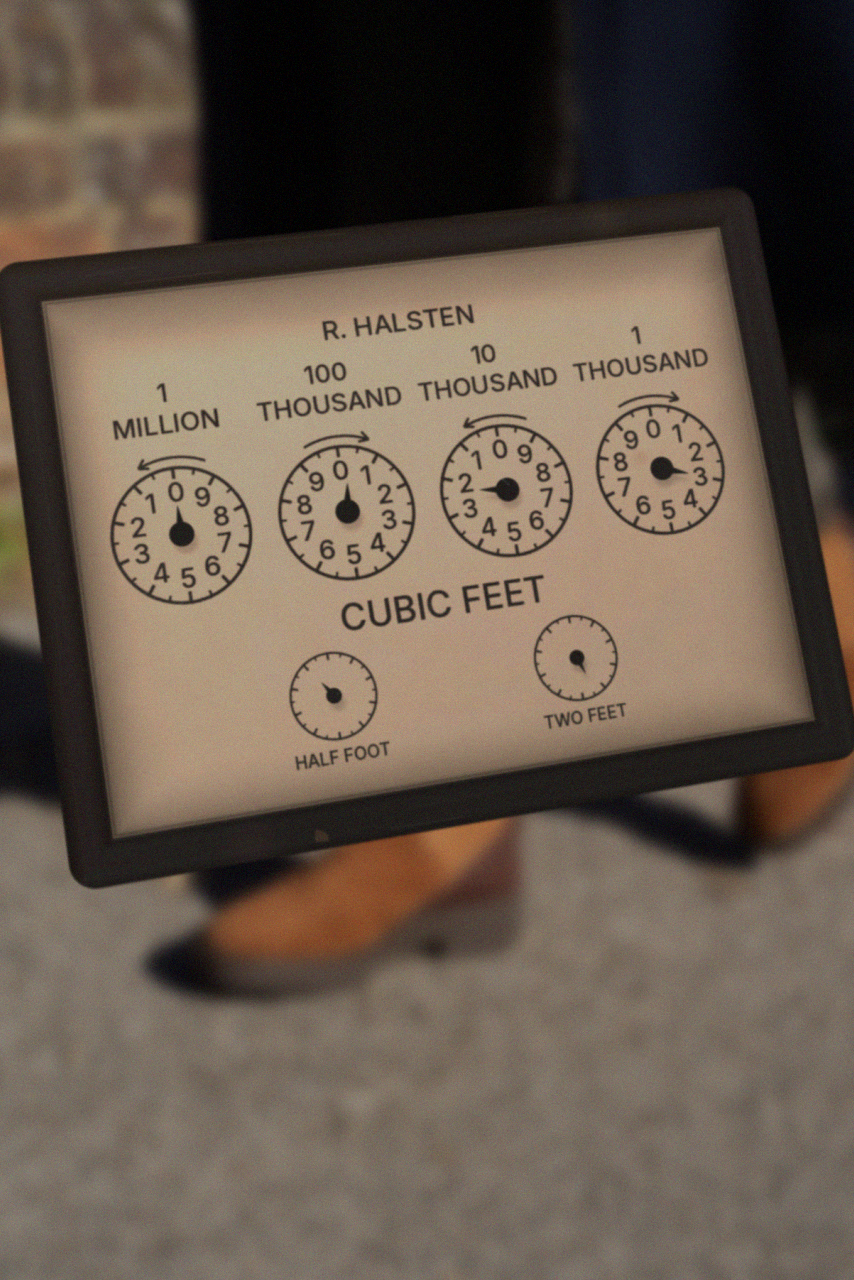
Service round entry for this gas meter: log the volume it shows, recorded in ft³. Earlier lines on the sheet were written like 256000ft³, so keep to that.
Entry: 2300ft³
